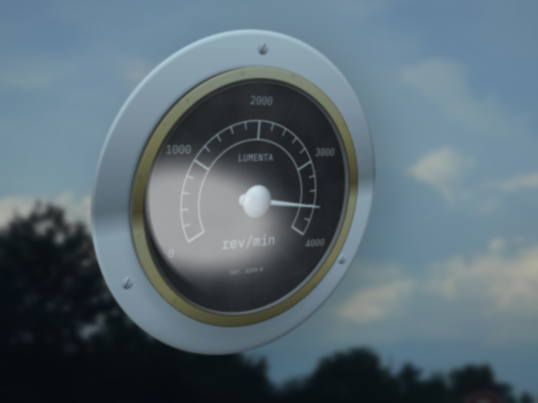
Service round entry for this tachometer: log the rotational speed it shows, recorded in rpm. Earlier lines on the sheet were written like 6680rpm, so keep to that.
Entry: 3600rpm
